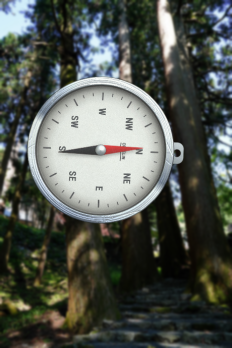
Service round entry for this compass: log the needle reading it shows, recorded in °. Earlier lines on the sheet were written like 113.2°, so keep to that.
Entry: 355°
